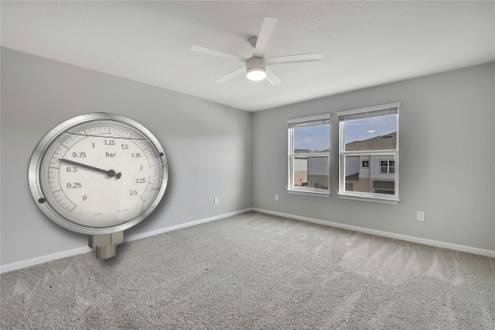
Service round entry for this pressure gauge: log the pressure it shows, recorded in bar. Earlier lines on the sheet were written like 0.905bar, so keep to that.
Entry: 0.6bar
